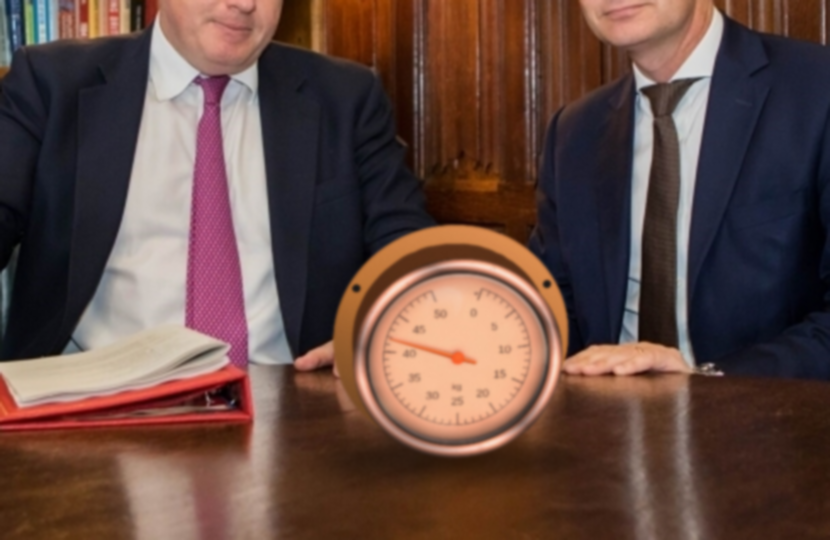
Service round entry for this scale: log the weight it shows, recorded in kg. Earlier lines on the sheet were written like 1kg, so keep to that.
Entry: 42kg
